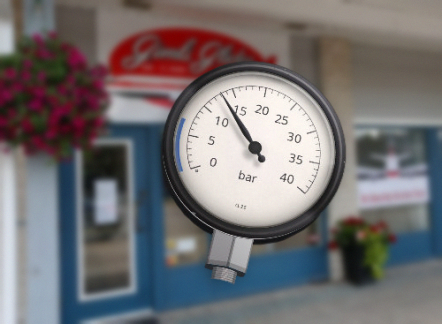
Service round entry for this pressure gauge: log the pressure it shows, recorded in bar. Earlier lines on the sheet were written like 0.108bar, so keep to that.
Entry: 13bar
